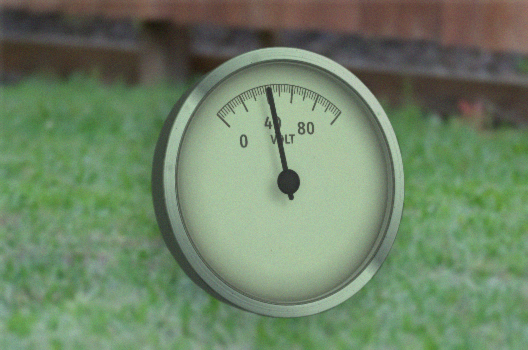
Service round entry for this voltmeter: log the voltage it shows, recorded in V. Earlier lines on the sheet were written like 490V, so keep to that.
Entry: 40V
